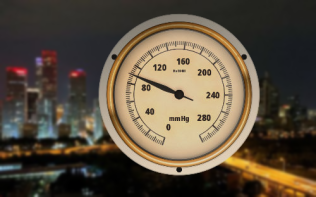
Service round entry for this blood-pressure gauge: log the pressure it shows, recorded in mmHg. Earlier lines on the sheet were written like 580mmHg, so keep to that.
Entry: 90mmHg
